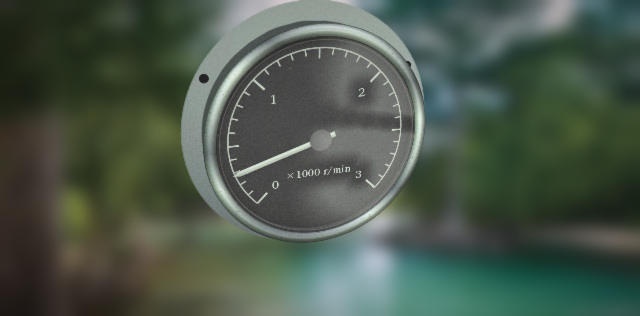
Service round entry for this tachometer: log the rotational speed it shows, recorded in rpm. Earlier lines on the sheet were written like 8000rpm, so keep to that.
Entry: 300rpm
